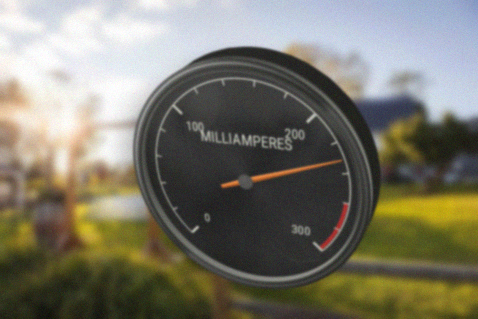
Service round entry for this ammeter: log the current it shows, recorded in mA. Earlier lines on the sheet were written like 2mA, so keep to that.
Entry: 230mA
